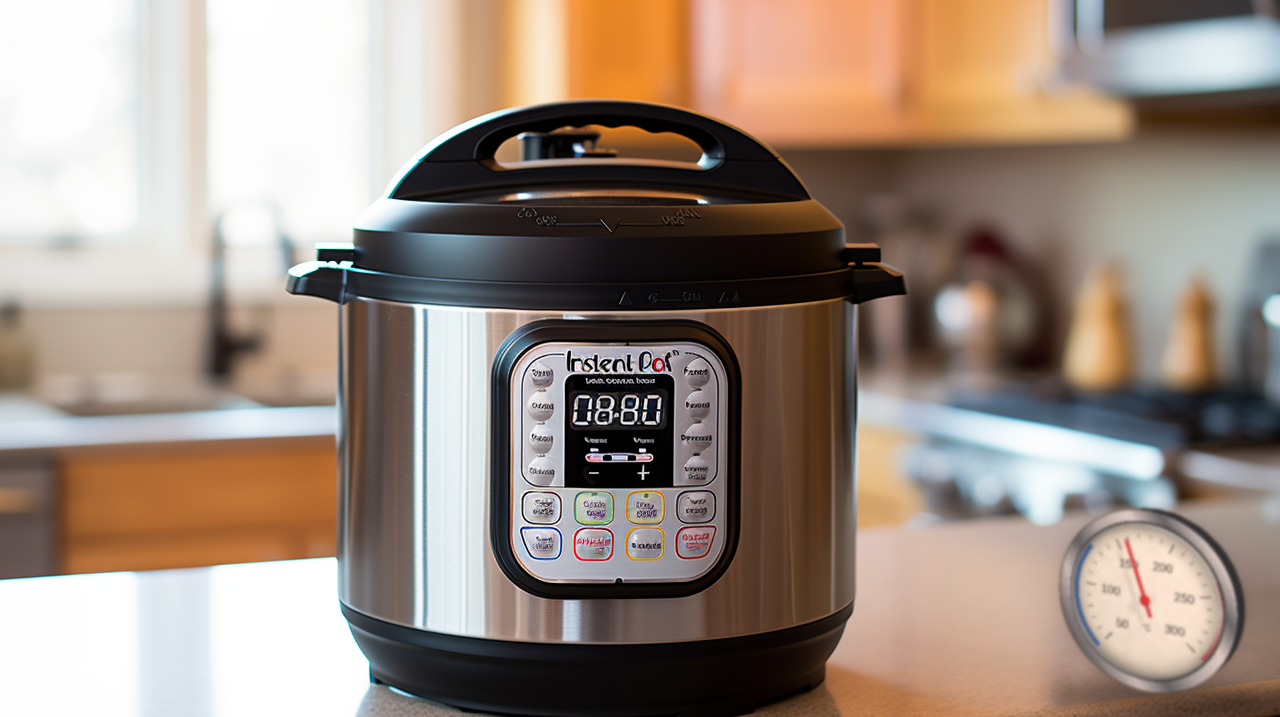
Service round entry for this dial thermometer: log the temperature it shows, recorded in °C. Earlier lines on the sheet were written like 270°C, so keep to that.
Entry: 160°C
